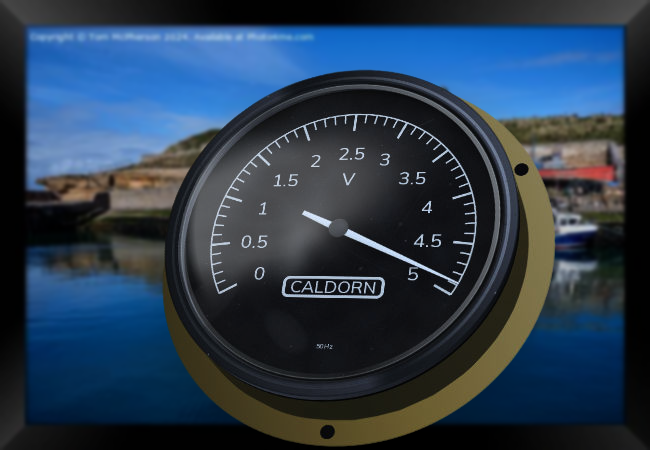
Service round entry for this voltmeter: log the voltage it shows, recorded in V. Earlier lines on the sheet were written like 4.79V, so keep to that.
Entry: 4.9V
